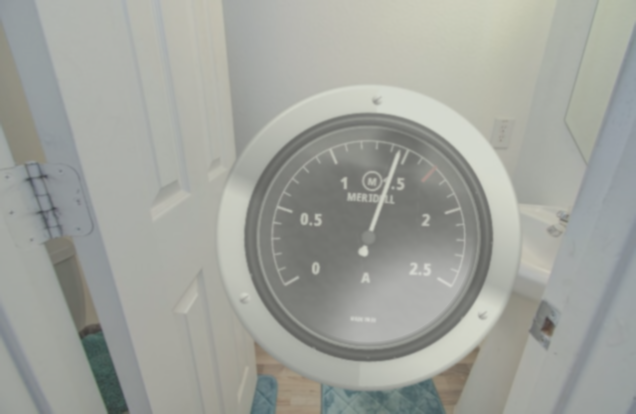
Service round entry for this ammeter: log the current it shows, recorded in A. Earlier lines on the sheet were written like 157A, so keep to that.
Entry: 1.45A
